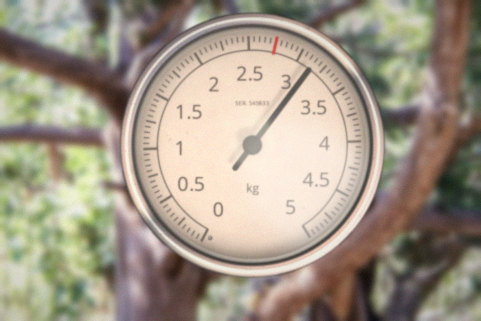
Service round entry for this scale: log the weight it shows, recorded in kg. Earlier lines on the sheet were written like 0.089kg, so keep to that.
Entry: 3.15kg
